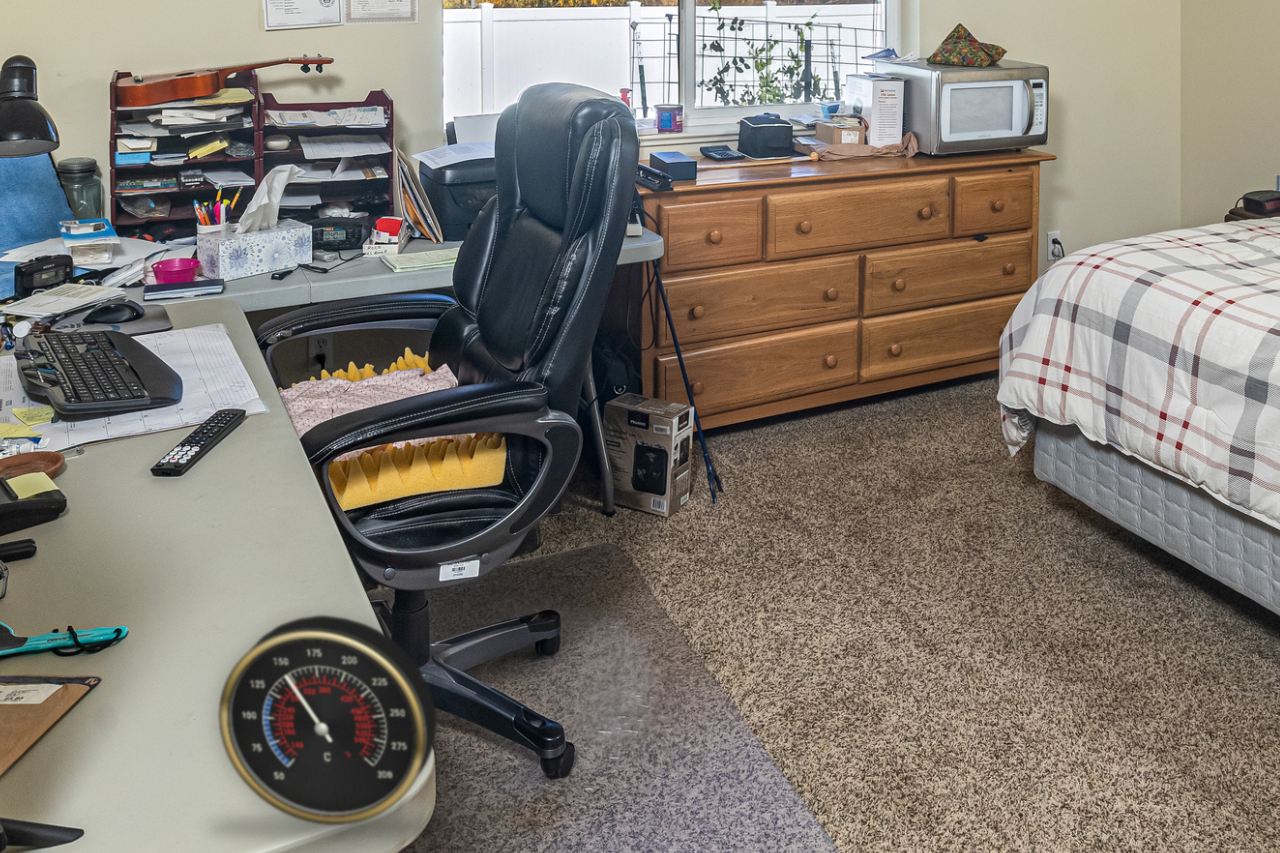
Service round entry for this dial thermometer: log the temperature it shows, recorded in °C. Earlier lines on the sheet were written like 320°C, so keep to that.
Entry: 150°C
